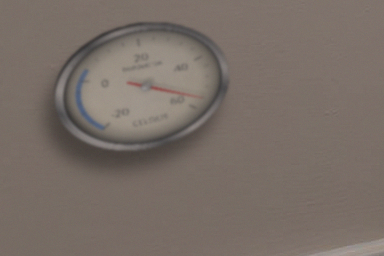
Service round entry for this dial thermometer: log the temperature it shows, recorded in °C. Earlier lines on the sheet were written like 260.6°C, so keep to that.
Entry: 56°C
